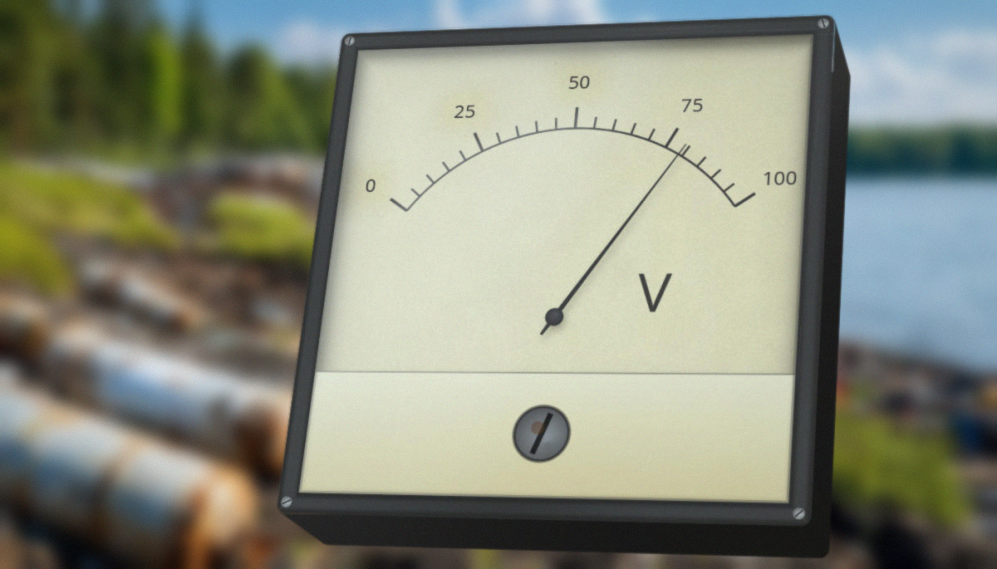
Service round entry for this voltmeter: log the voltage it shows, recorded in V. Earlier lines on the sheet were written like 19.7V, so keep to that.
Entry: 80V
